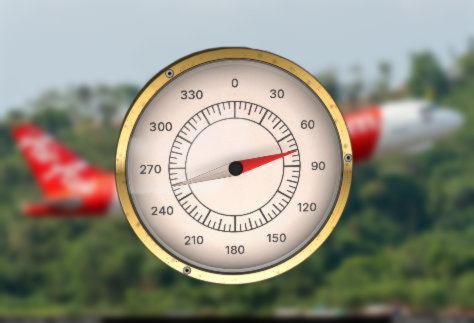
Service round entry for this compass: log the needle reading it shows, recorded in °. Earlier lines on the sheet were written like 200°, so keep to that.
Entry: 75°
